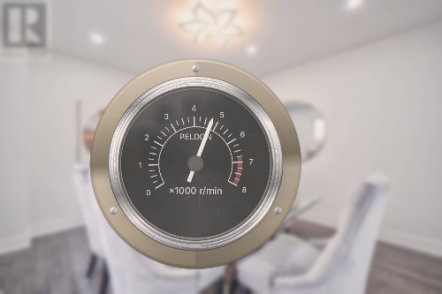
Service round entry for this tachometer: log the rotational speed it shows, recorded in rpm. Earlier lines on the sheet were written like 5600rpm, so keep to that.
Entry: 4750rpm
